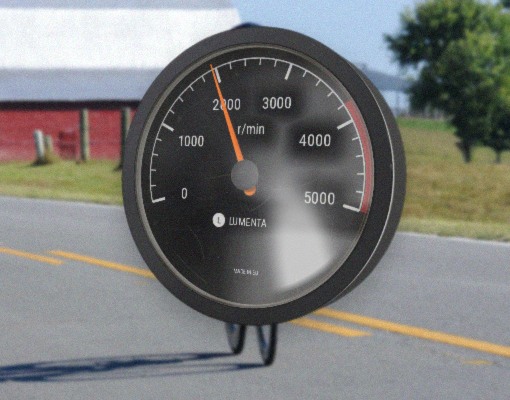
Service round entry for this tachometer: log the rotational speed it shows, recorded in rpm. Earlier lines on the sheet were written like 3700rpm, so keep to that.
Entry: 2000rpm
